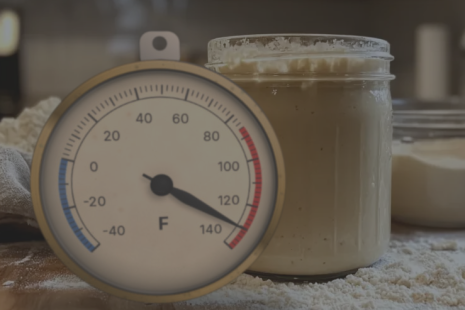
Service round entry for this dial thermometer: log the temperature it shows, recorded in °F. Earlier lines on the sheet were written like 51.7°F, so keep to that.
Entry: 130°F
